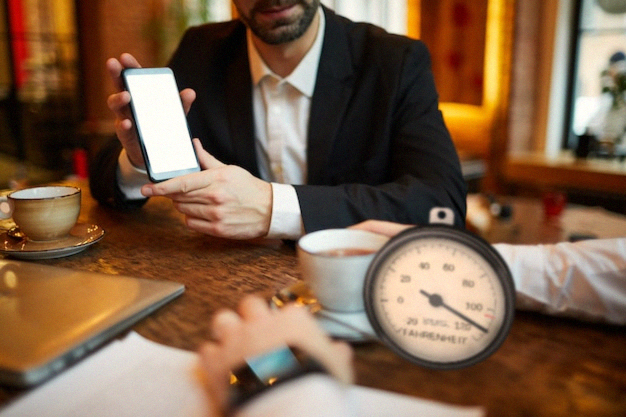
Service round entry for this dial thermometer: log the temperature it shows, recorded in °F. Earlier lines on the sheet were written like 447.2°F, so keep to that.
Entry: 112°F
